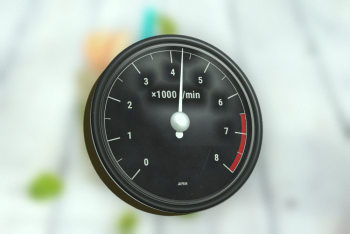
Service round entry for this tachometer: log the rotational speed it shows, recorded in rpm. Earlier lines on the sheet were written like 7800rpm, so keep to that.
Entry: 4250rpm
